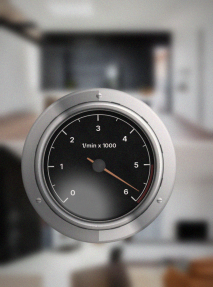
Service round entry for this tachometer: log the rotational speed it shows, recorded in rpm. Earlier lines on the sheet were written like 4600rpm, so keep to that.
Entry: 5750rpm
